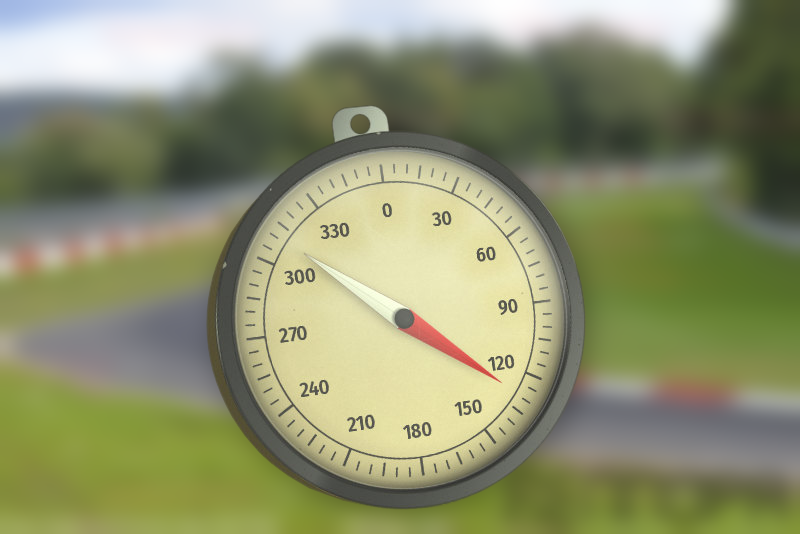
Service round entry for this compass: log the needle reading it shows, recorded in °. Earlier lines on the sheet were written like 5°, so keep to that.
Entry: 130°
